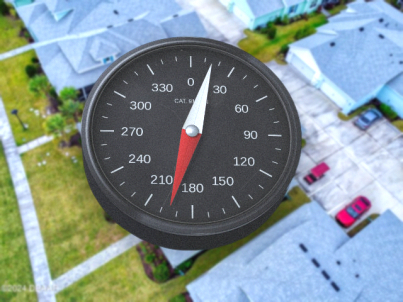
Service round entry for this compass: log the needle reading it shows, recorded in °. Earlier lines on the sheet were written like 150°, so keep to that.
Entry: 195°
